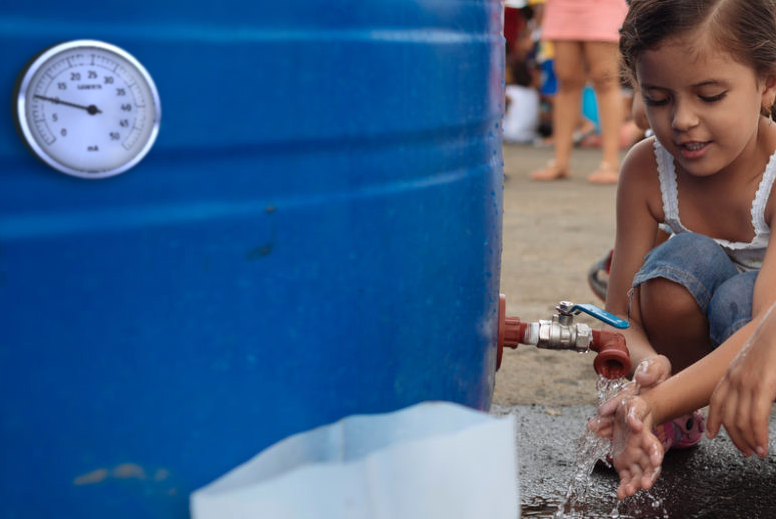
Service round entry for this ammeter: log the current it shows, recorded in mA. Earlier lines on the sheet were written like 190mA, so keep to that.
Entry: 10mA
